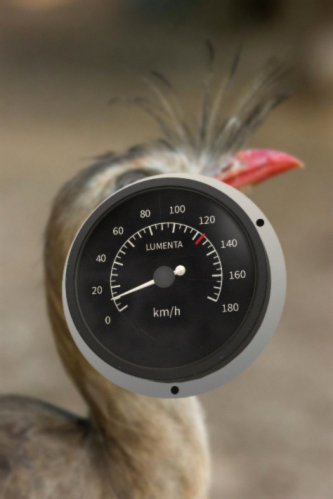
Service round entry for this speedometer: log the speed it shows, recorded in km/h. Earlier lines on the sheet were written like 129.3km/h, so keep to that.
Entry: 10km/h
